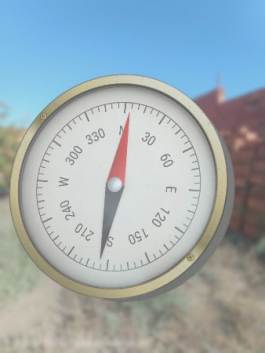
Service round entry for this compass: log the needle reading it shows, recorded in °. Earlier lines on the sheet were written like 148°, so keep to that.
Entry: 5°
